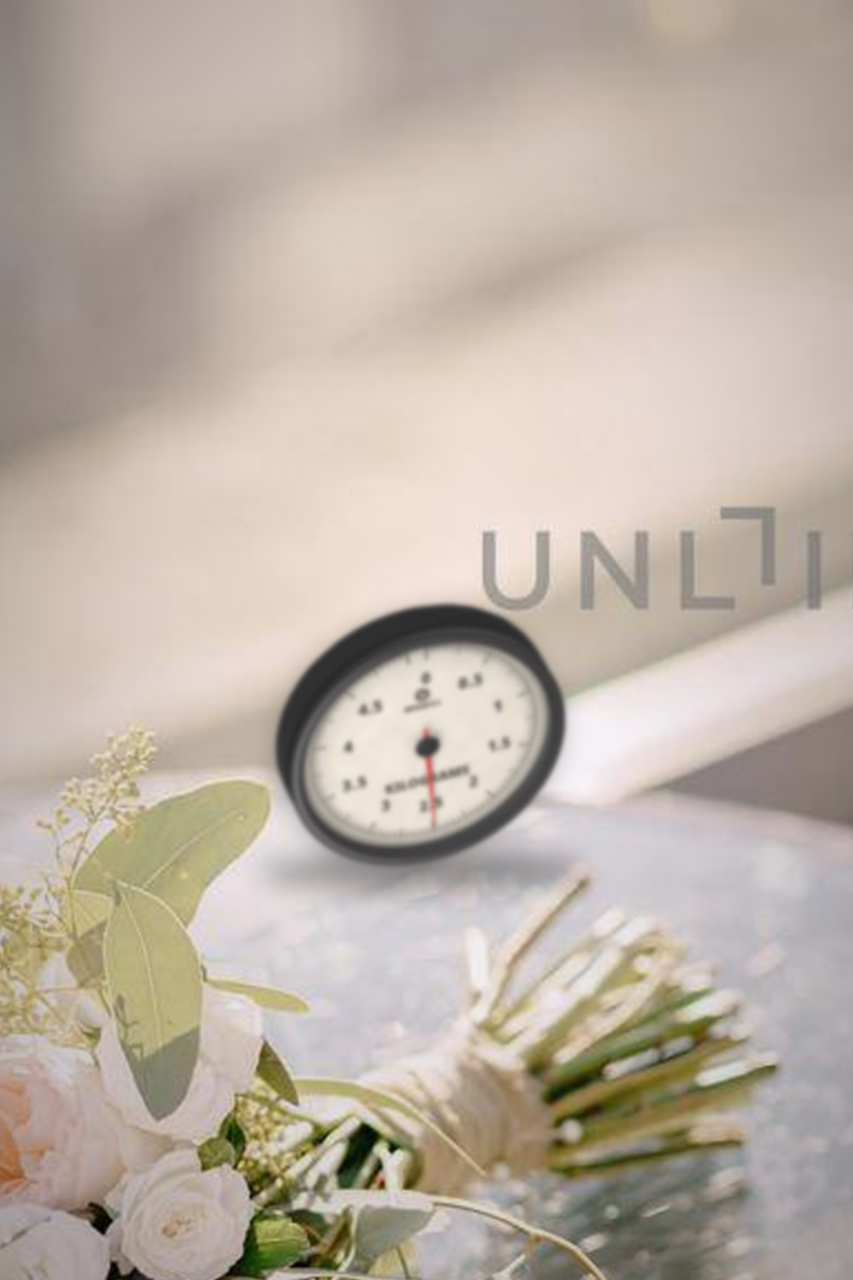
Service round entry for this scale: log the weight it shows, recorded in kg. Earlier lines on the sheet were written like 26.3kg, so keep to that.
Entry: 2.5kg
